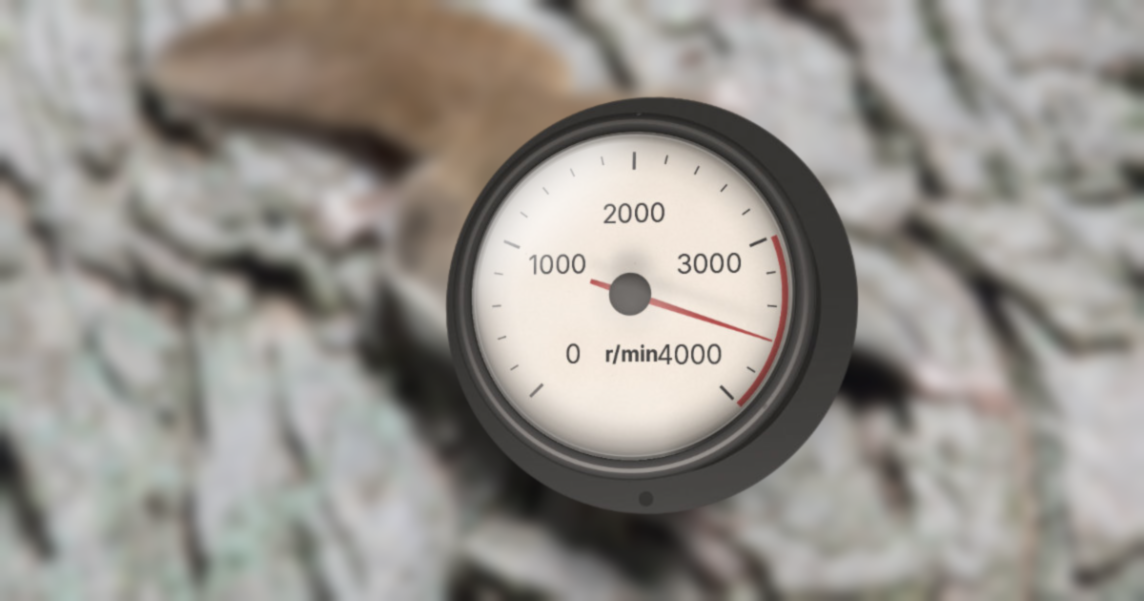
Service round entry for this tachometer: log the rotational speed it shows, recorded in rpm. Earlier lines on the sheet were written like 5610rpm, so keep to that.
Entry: 3600rpm
